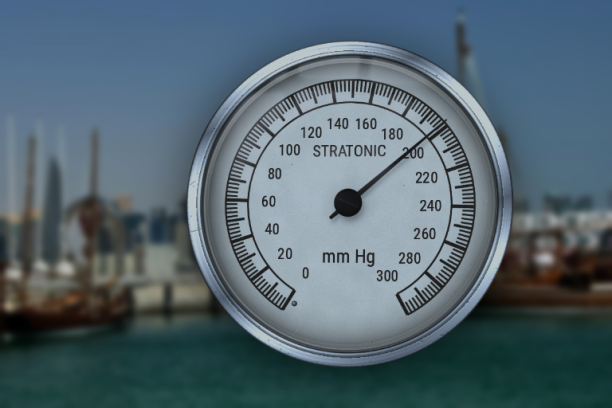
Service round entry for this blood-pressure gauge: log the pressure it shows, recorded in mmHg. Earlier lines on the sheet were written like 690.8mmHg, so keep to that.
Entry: 198mmHg
